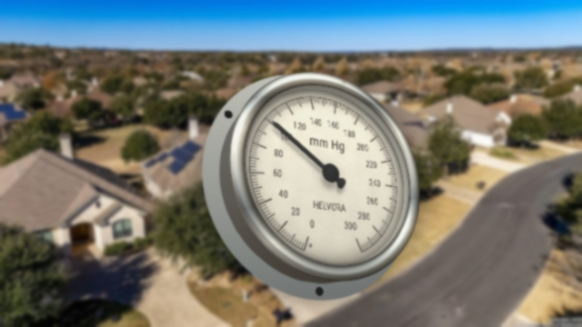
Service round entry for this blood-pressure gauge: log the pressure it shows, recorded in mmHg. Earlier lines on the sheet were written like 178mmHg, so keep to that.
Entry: 100mmHg
